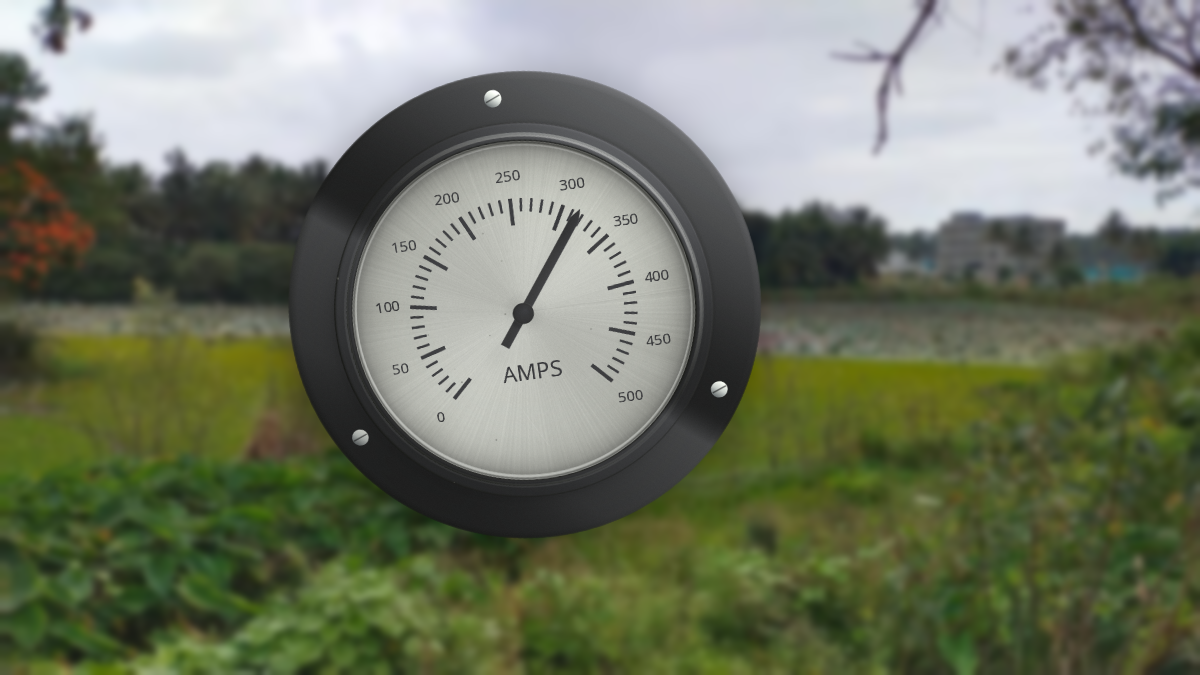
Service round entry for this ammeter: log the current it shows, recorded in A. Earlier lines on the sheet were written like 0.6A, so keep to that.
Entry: 315A
